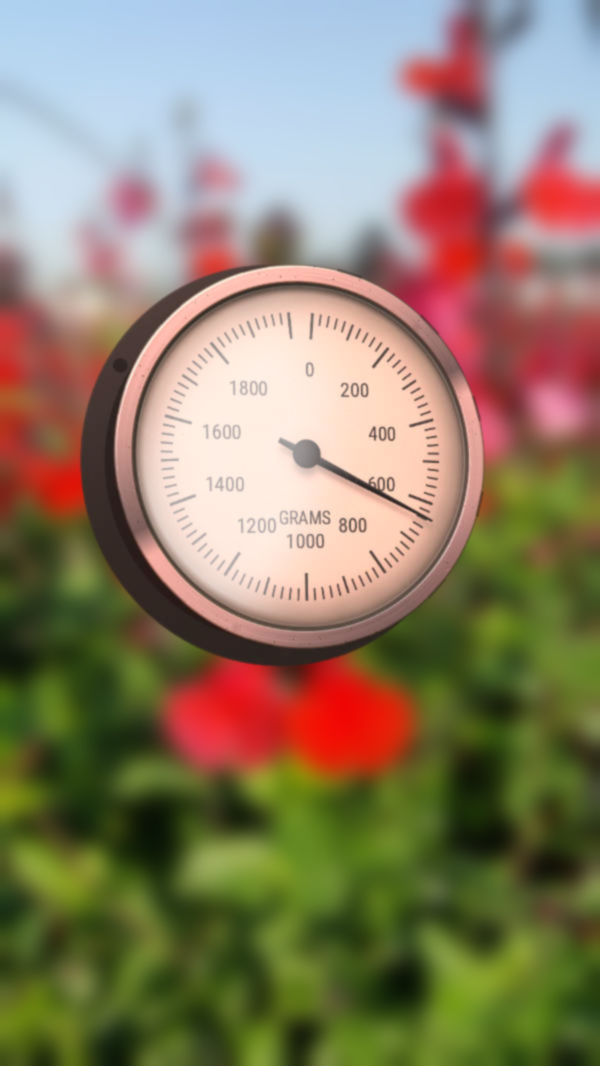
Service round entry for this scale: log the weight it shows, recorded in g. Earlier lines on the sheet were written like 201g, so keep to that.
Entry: 640g
